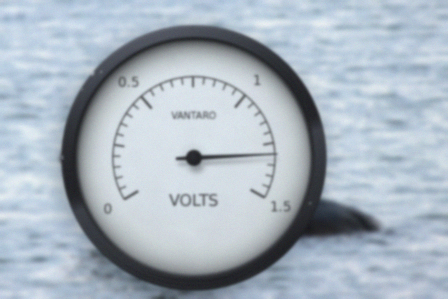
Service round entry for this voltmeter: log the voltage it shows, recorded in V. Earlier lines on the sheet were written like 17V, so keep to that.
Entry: 1.3V
